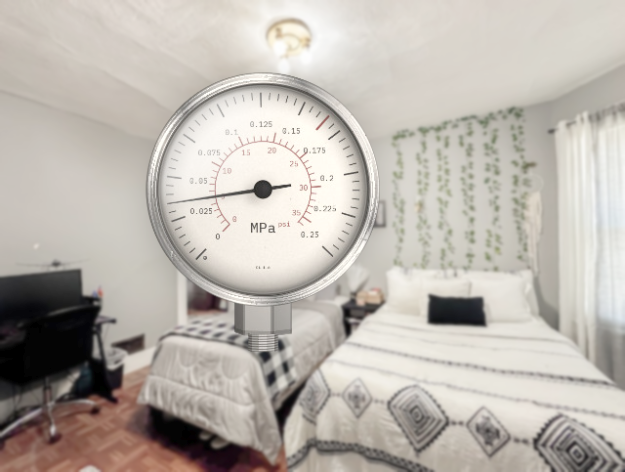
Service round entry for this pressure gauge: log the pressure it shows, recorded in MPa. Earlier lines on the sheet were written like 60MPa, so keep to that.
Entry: 0.035MPa
